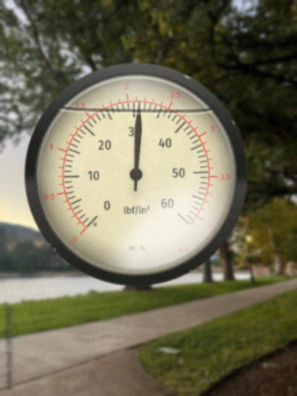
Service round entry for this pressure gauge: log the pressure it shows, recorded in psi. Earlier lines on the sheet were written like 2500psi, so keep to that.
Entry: 31psi
